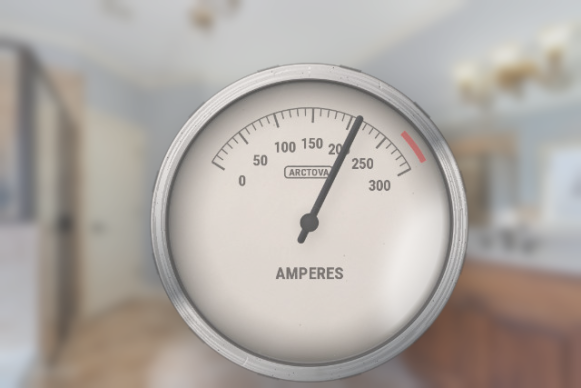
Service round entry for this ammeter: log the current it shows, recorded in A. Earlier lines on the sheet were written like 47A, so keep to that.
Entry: 210A
